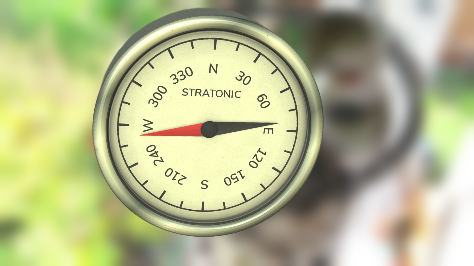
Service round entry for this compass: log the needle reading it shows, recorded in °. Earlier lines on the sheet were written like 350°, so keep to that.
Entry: 262.5°
